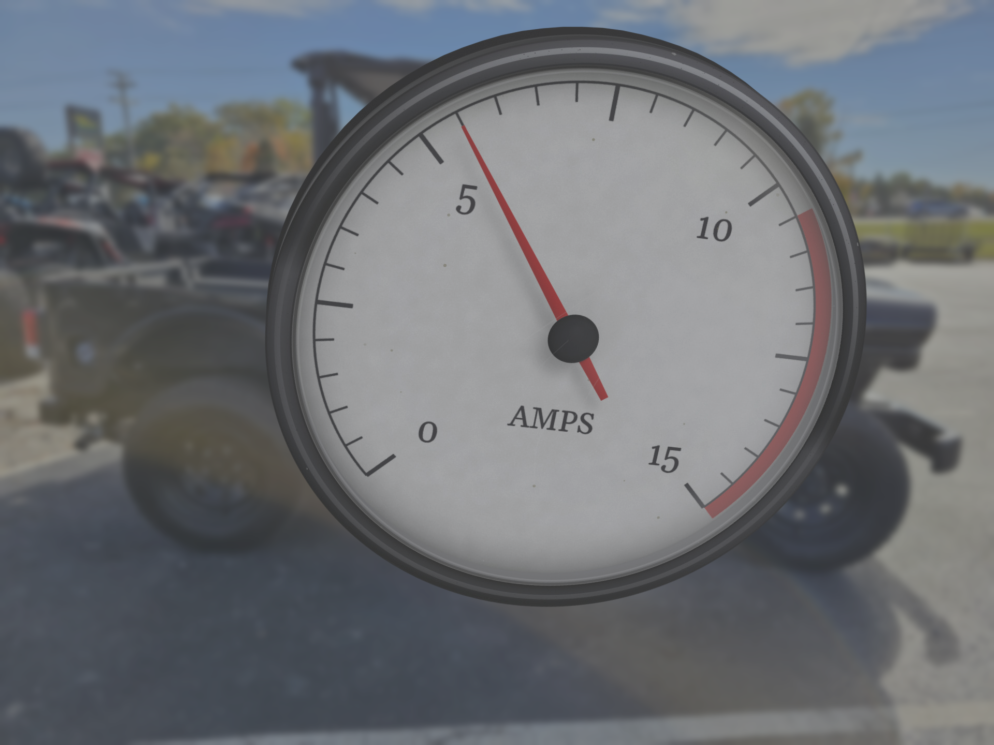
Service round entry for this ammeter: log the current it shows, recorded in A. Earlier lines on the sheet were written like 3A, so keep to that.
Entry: 5.5A
